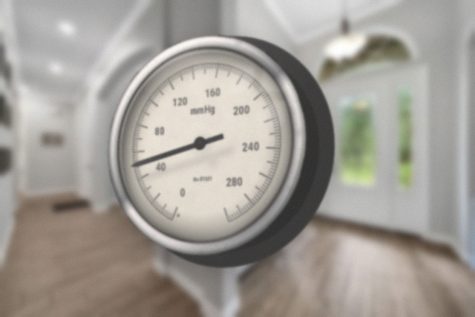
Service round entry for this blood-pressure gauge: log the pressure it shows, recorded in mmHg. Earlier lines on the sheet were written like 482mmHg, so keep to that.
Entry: 50mmHg
